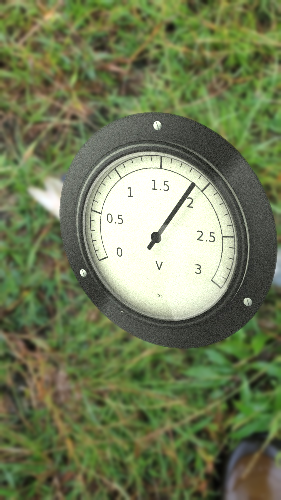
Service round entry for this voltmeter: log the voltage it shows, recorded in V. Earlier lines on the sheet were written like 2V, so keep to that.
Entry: 1.9V
